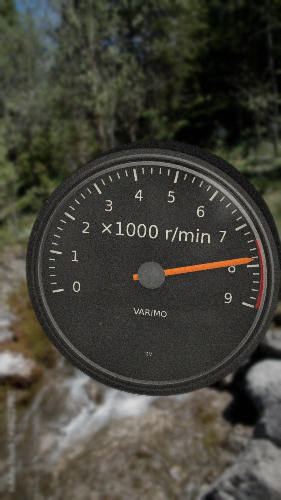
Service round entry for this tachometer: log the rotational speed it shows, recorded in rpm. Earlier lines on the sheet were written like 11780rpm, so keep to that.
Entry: 7800rpm
